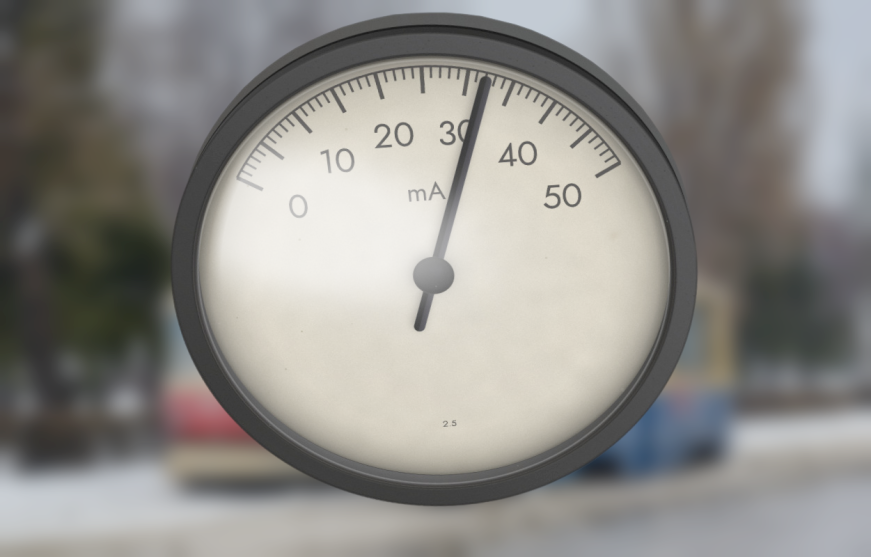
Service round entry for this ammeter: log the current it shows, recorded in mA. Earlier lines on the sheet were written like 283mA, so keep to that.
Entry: 32mA
